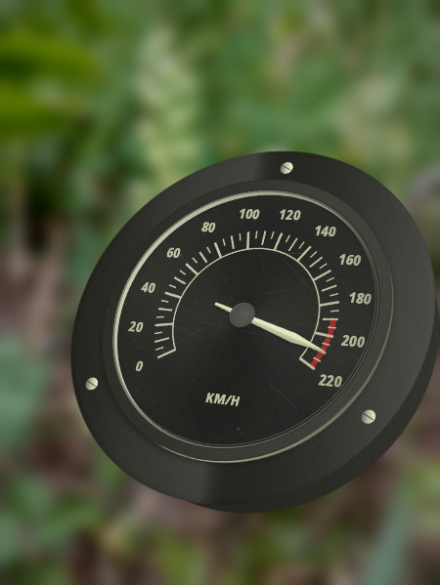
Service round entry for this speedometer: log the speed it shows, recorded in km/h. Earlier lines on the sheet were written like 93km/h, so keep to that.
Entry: 210km/h
